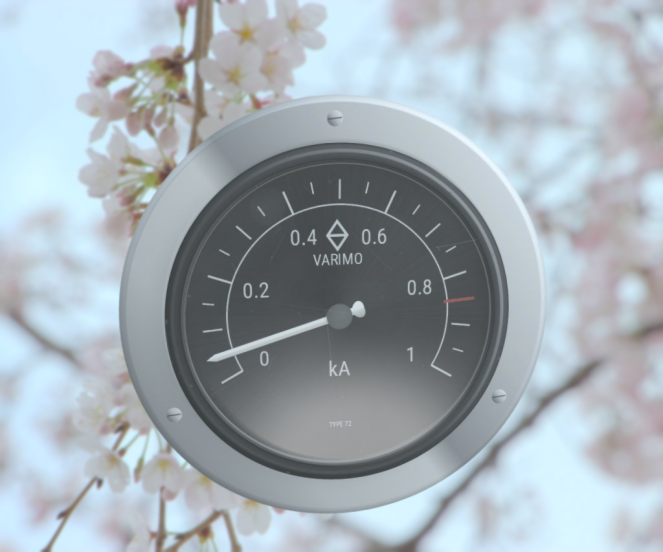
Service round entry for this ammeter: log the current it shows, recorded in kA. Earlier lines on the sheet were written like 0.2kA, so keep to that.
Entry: 0.05kA
